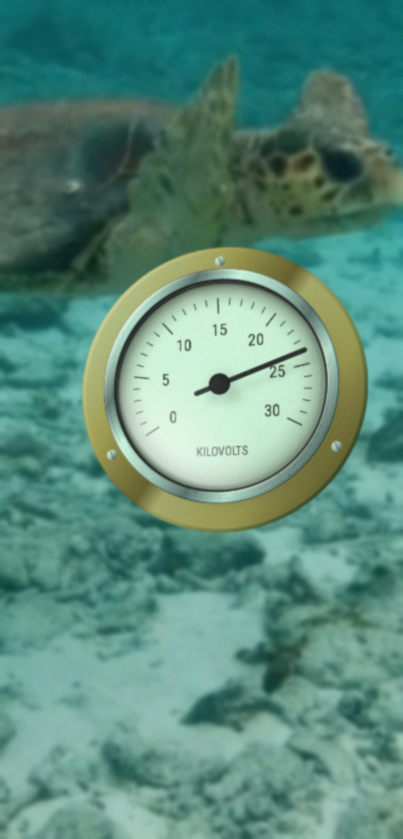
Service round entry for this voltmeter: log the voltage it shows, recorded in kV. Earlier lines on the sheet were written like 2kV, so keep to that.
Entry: 24kV
